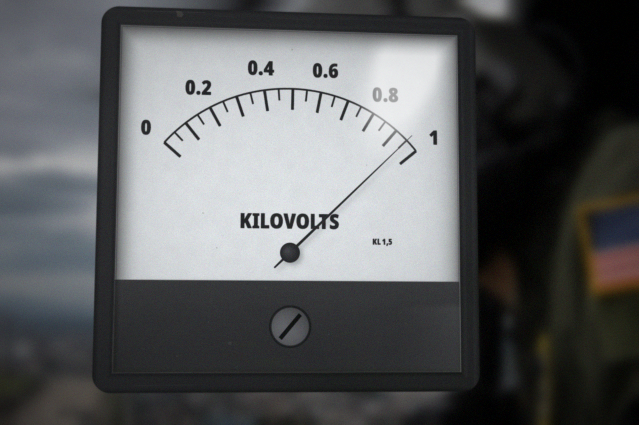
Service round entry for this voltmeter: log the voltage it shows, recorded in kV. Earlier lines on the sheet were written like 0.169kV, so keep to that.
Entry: 0.95kV
